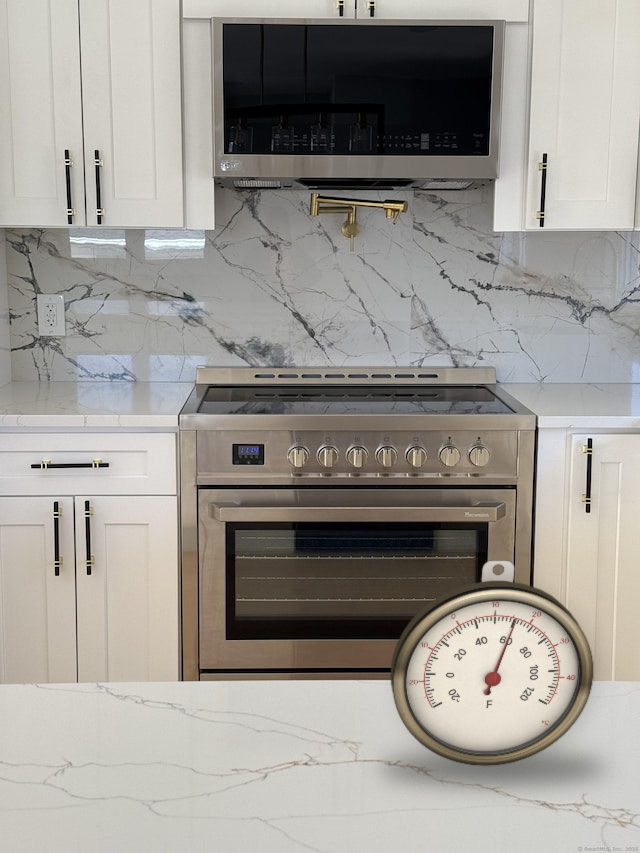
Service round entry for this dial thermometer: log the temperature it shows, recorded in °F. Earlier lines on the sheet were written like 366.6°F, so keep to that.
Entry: 60°F
